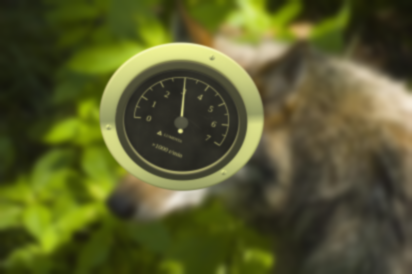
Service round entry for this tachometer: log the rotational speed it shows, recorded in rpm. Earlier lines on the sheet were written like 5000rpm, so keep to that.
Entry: 3000rpm
